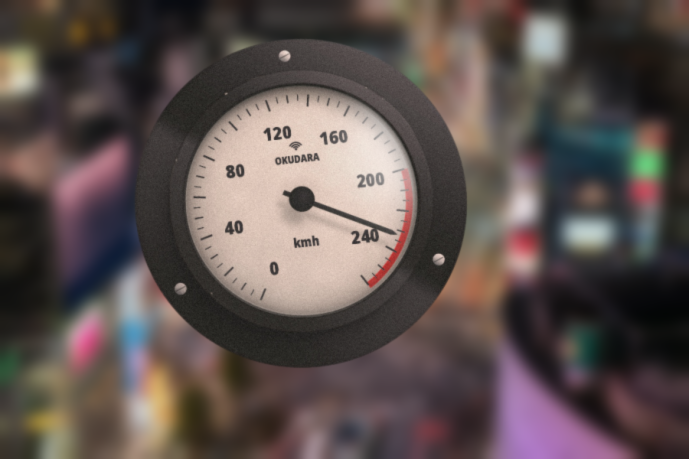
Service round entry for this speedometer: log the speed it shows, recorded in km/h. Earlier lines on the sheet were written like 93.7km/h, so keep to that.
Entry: 232.5km/h
